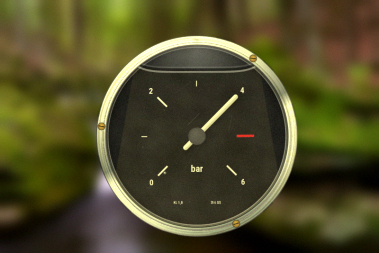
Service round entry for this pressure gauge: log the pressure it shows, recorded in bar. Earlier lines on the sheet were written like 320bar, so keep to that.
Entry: 4bar
